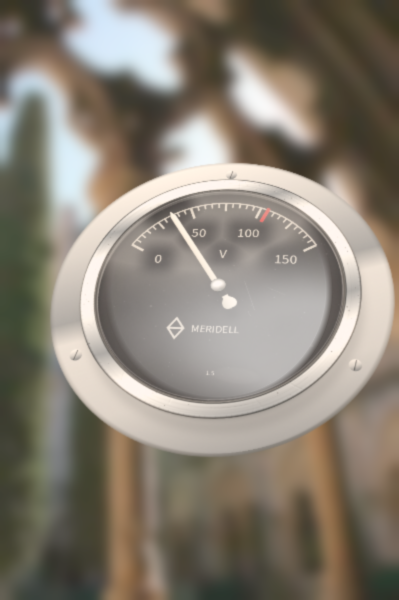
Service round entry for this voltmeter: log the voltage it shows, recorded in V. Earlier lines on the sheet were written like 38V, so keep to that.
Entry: 35V
